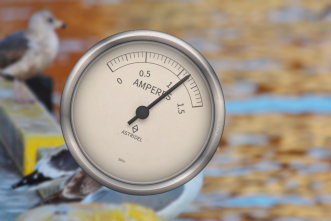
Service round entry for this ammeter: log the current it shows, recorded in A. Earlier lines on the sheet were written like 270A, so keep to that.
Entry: 1.1A
